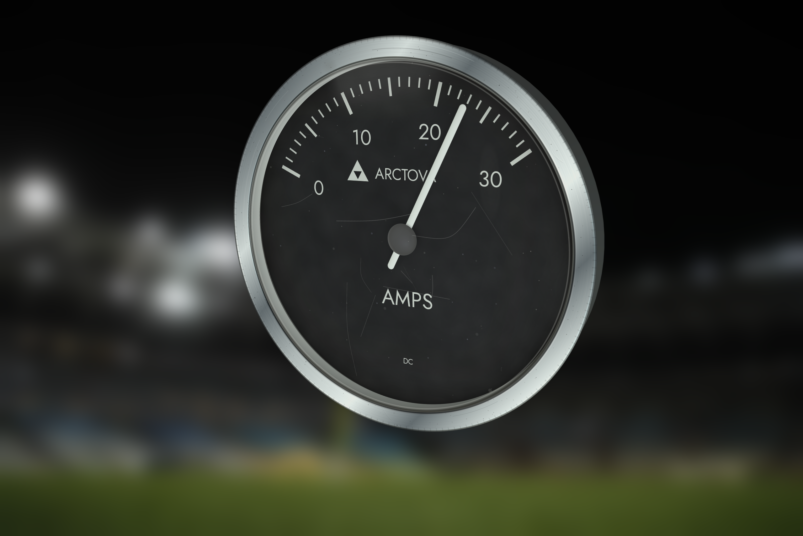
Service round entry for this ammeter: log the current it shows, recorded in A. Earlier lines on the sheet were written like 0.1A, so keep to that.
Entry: 23A
